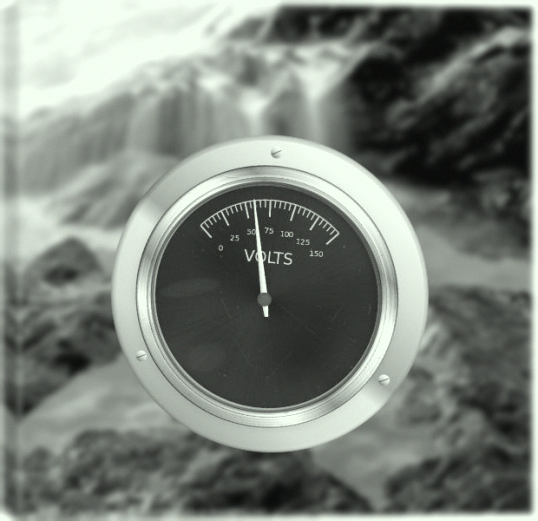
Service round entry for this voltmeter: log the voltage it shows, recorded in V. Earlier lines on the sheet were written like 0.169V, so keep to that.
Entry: 60V
